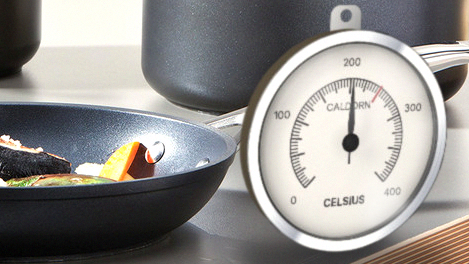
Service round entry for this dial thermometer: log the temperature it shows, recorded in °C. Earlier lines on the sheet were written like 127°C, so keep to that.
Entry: 200°C
